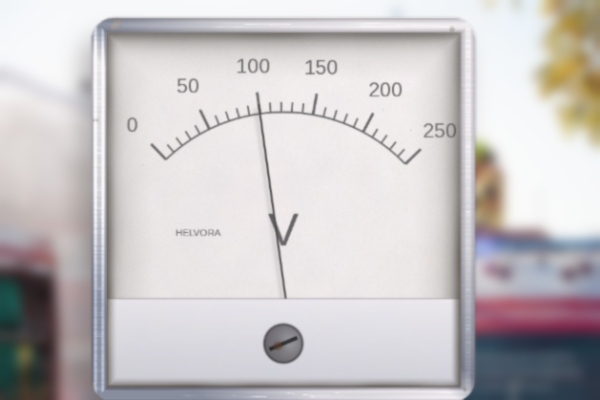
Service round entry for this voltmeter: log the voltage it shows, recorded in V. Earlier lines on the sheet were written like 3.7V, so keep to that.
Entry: 100V
